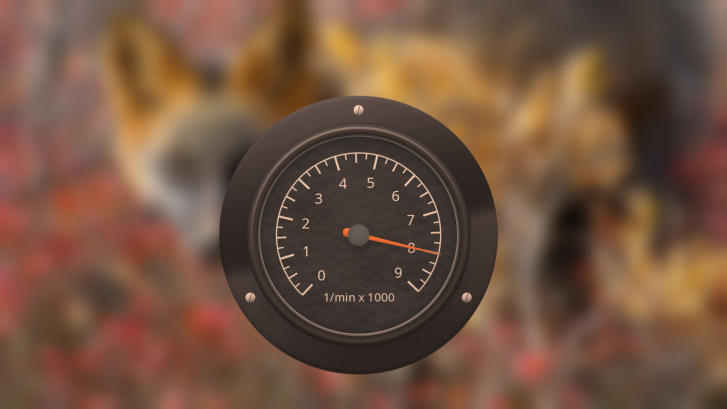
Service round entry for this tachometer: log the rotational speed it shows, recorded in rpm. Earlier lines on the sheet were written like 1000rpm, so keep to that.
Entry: 8000rpm
